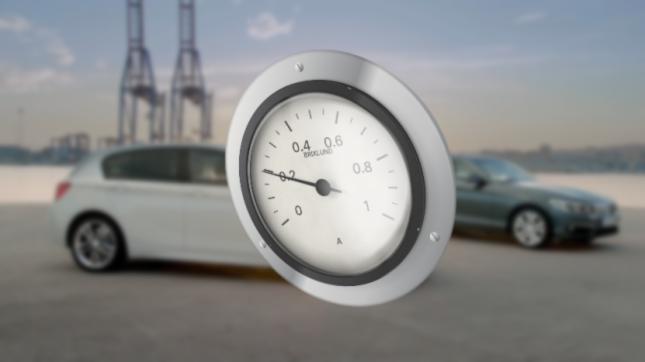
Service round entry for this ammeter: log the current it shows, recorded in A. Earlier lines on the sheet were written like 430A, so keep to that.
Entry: 0.2A
